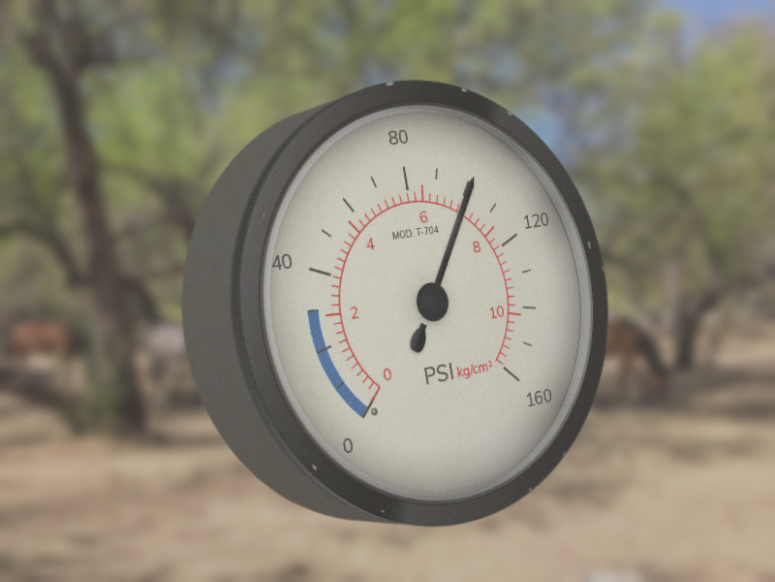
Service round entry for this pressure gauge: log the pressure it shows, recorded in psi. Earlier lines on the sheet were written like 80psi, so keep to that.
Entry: 100psi
